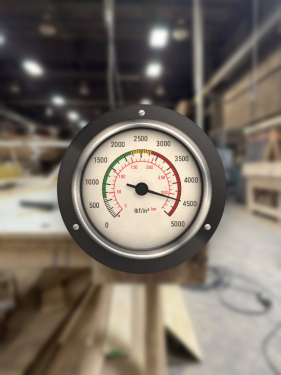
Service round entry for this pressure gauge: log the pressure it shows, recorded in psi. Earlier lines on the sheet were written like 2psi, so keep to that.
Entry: 4500psi
